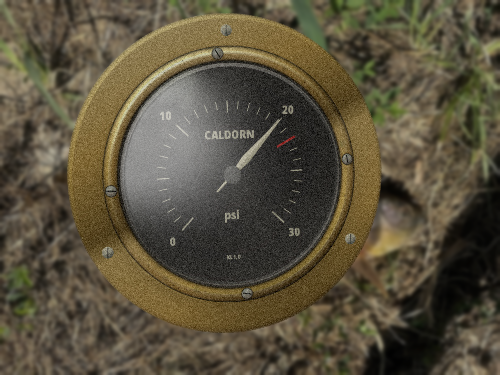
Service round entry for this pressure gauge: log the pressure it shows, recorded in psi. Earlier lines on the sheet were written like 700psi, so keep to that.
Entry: 20psi
